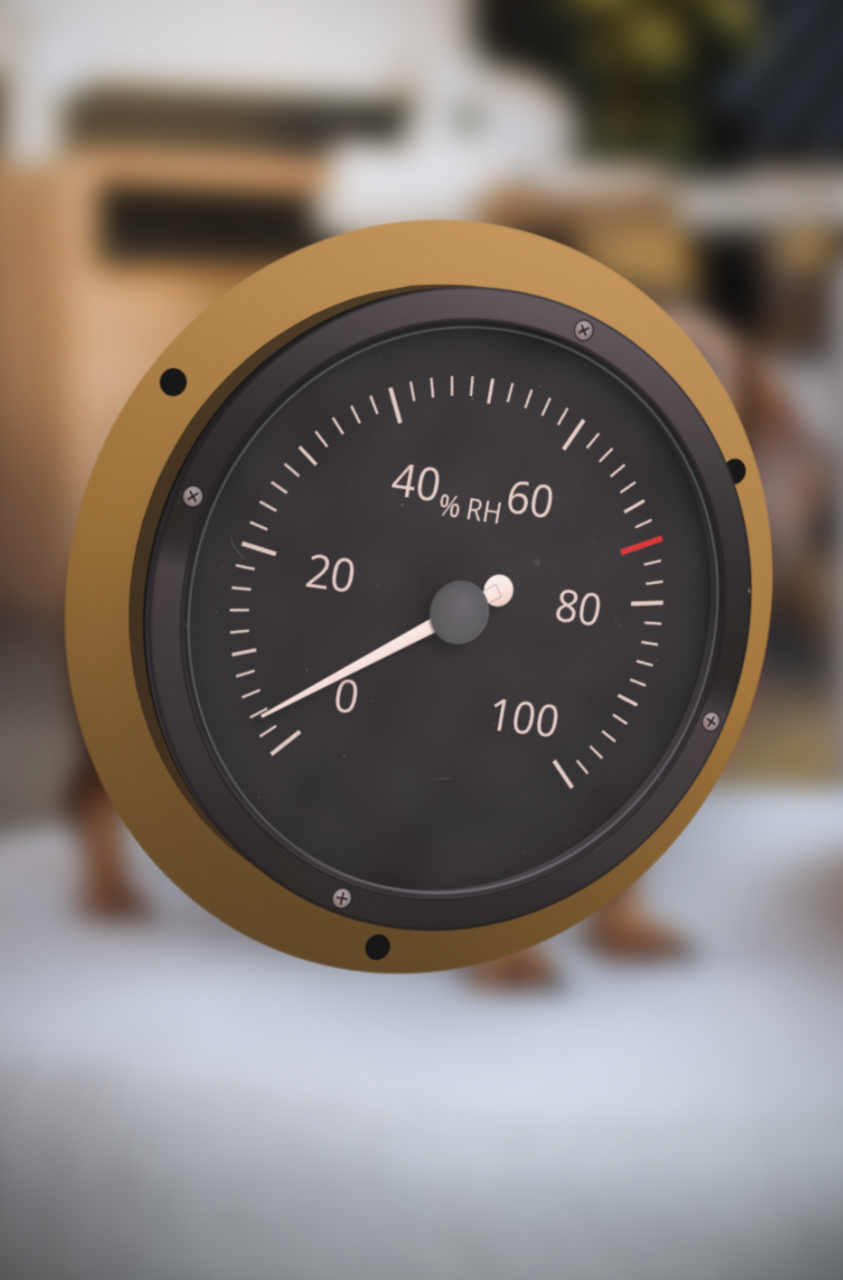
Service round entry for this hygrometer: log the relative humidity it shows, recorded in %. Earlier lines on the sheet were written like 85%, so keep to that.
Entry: 4%
